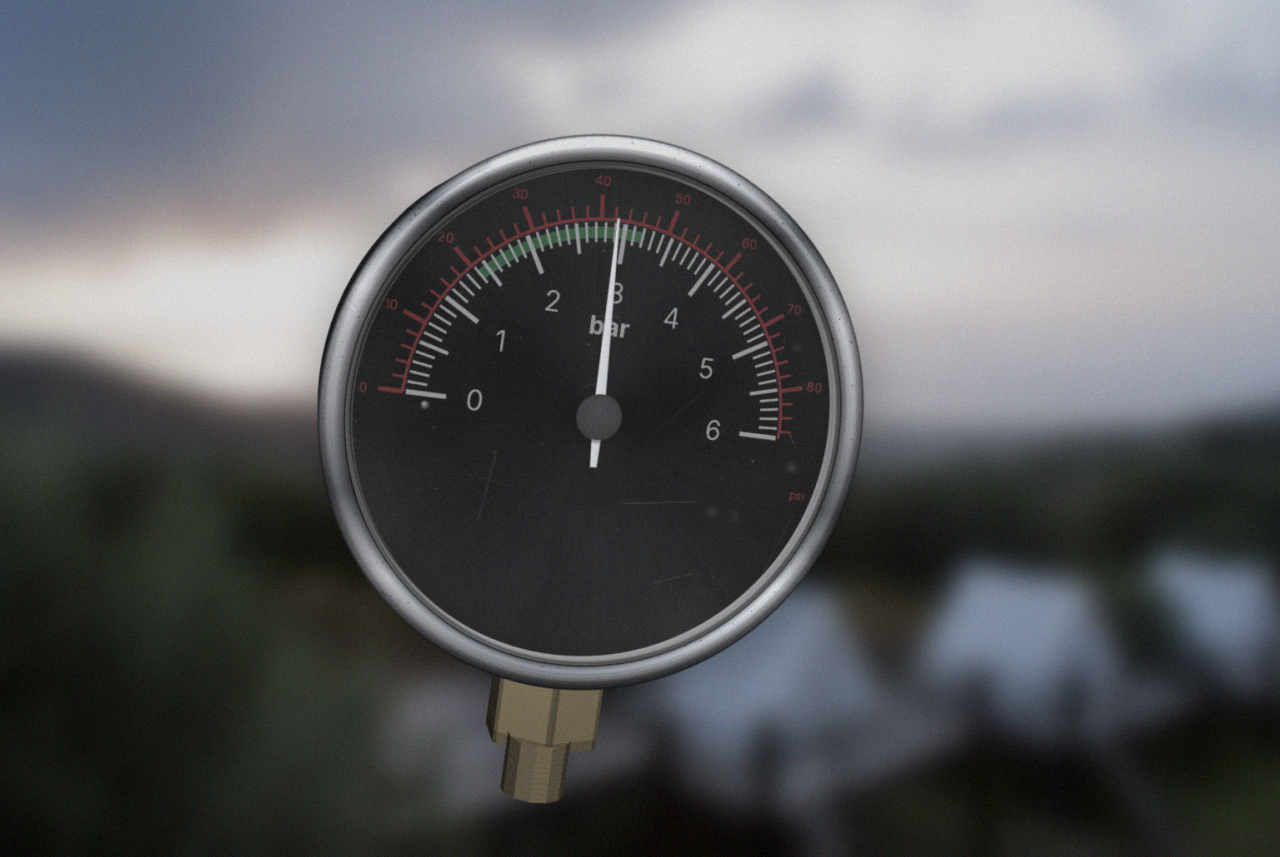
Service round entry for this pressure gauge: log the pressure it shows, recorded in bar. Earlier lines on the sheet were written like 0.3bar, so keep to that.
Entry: 2.9bar
